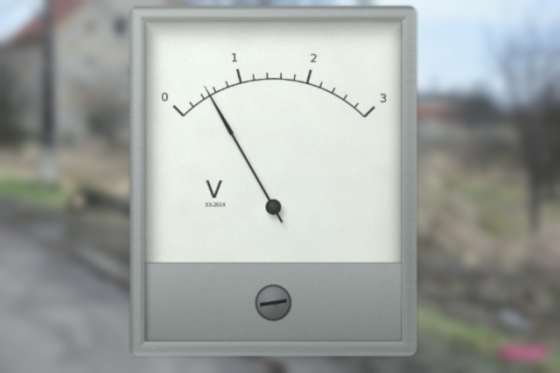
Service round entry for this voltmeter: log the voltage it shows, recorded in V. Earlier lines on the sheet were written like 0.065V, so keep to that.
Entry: 0.5V
